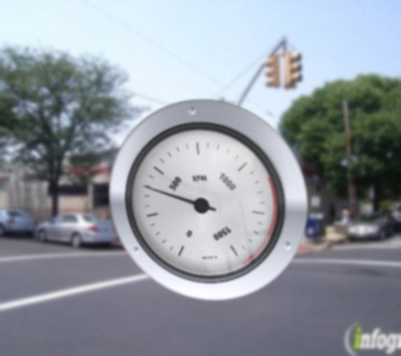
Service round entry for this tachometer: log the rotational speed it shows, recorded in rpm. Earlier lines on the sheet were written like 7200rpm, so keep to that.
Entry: 400rpm
